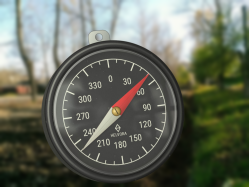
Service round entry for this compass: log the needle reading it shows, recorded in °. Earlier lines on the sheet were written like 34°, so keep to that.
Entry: 50°
